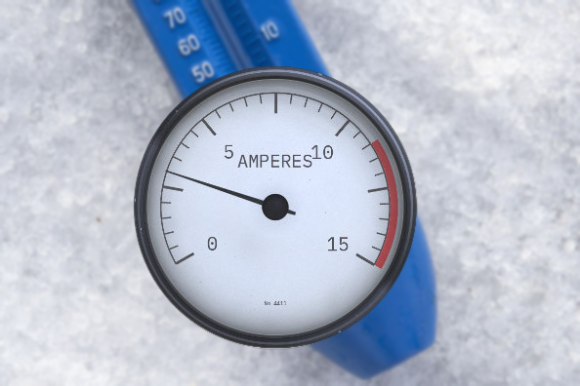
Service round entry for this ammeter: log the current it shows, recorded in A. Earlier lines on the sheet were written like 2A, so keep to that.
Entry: 3A
